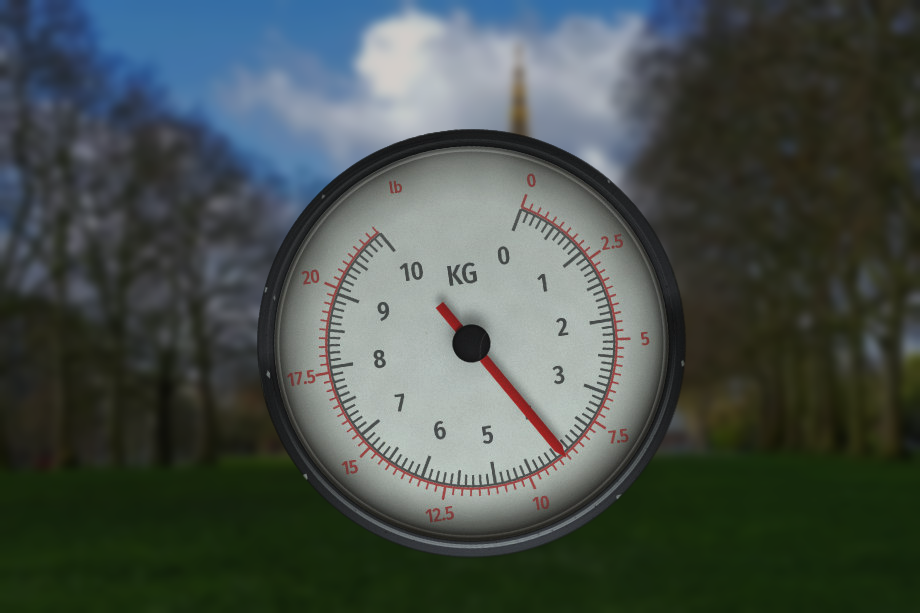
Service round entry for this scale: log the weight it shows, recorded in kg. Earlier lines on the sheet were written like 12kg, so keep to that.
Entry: 4kg
